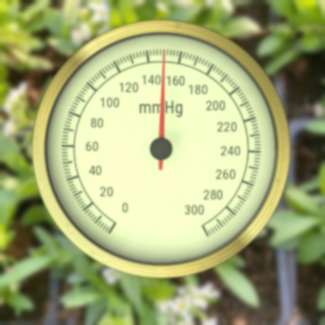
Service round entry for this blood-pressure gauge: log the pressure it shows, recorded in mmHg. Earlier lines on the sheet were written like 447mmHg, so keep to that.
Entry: 150mmHg
